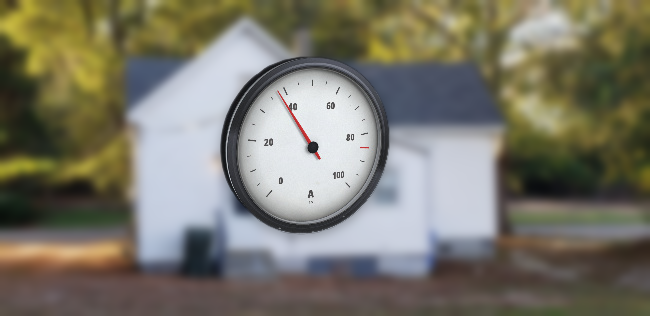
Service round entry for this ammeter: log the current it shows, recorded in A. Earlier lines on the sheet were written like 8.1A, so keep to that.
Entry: 37.5A
